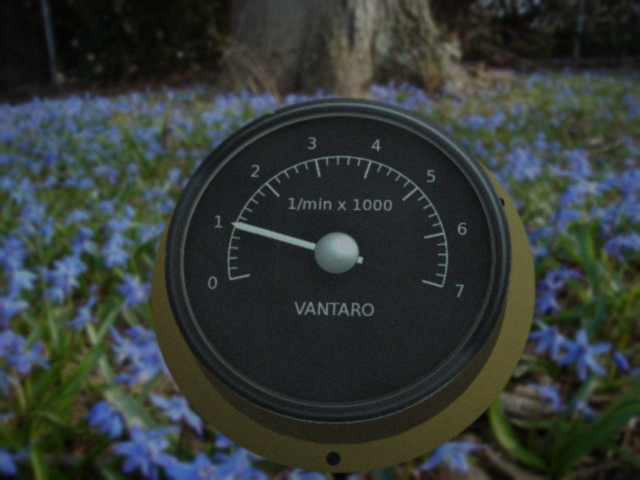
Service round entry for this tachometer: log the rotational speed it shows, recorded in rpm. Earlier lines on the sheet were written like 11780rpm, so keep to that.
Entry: 1000rpm
